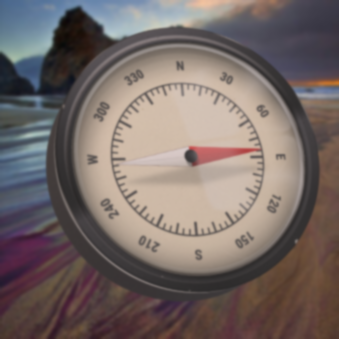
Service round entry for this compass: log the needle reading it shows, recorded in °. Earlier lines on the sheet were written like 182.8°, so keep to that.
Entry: 85°
